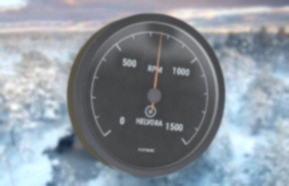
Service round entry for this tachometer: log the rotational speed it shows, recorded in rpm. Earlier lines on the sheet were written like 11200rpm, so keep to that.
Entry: 750rpm
